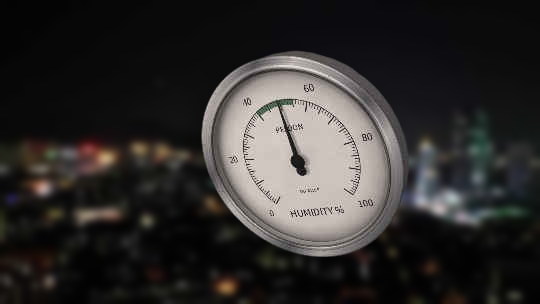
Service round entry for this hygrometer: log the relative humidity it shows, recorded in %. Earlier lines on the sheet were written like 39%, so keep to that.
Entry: 50%
